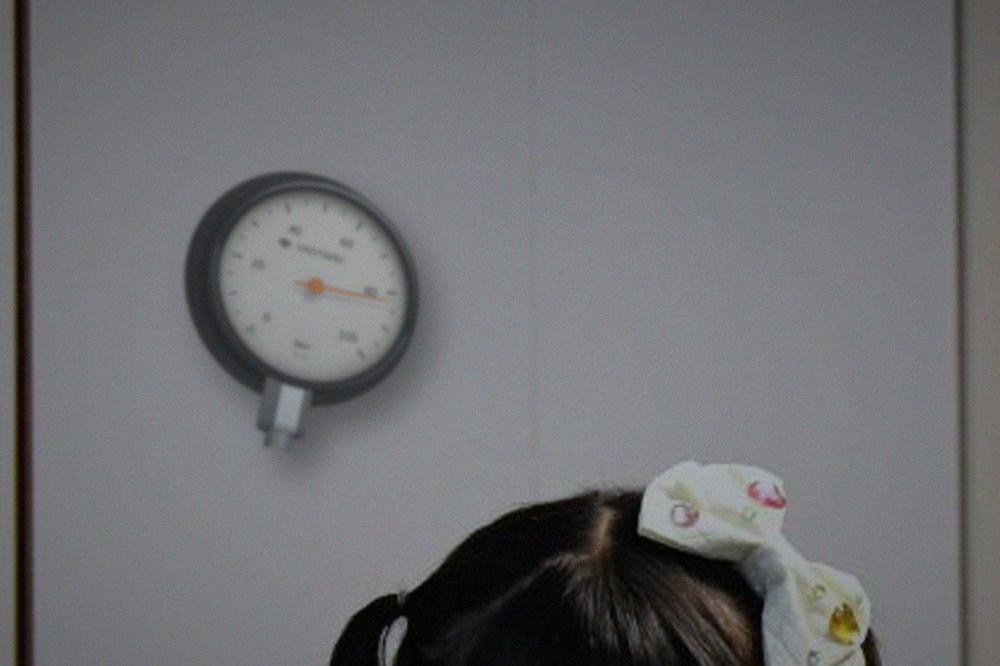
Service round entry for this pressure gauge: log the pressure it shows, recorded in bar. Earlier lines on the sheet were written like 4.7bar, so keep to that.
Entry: 82.5bar
